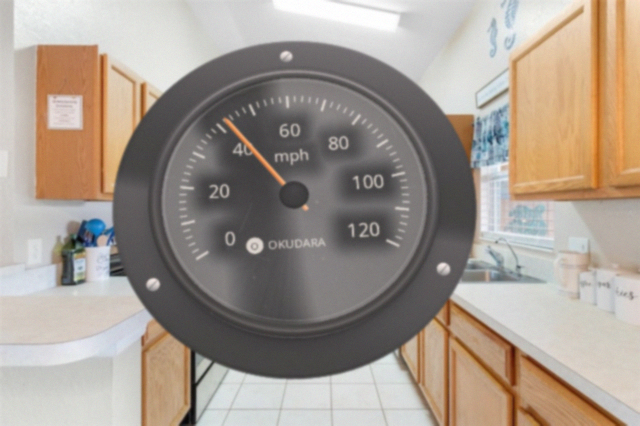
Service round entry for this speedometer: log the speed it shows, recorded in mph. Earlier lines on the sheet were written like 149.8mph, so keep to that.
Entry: 42mph
